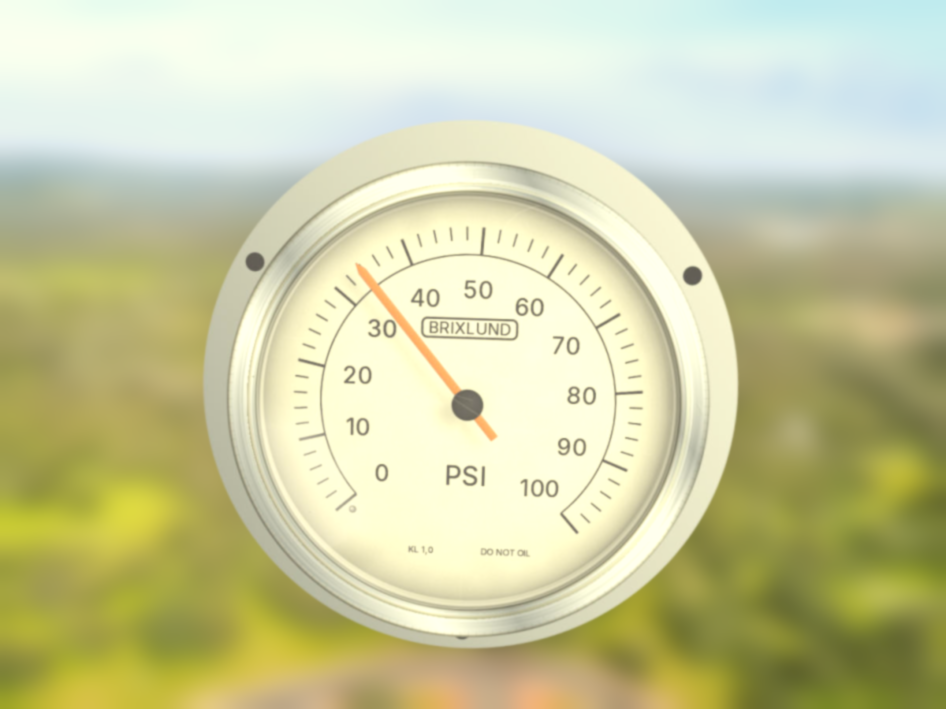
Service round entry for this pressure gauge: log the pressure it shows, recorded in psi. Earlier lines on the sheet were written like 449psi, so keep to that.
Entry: 34psi
